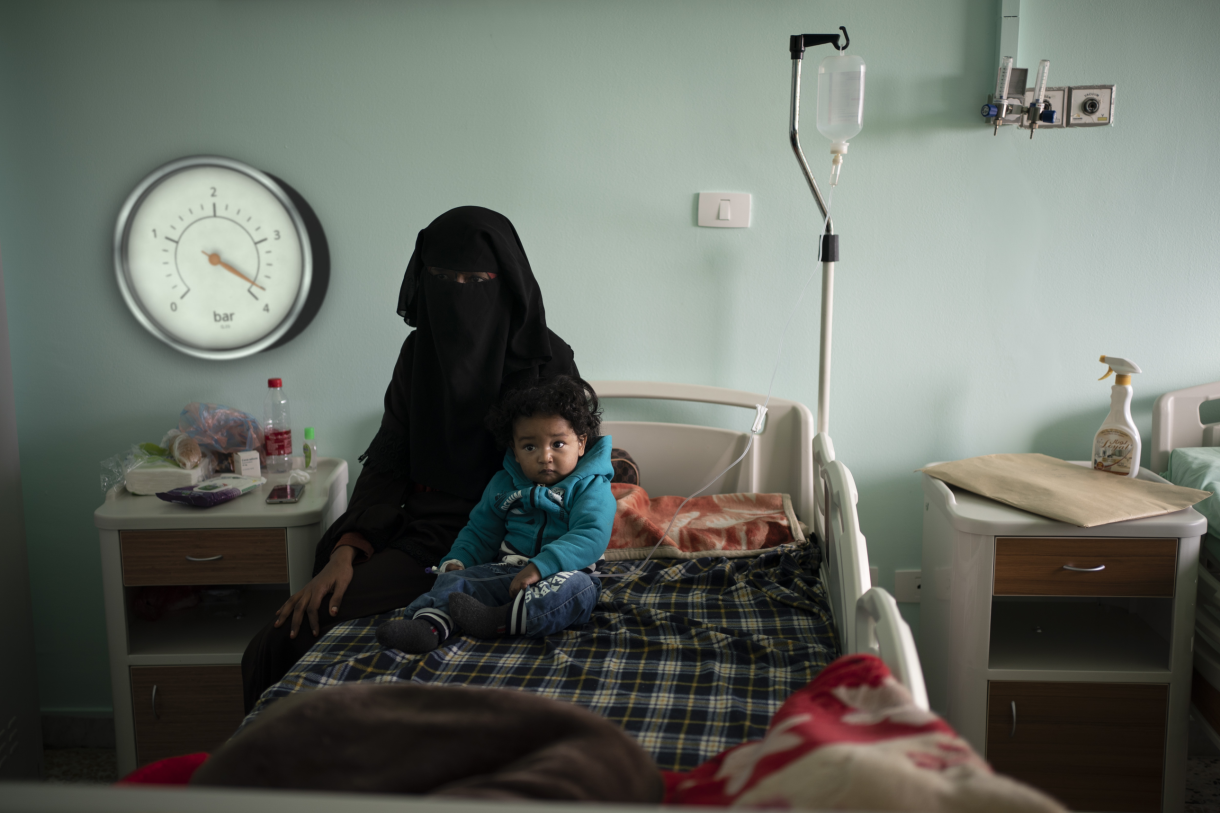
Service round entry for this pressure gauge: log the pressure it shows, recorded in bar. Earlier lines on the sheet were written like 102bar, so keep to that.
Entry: 3.8bar
